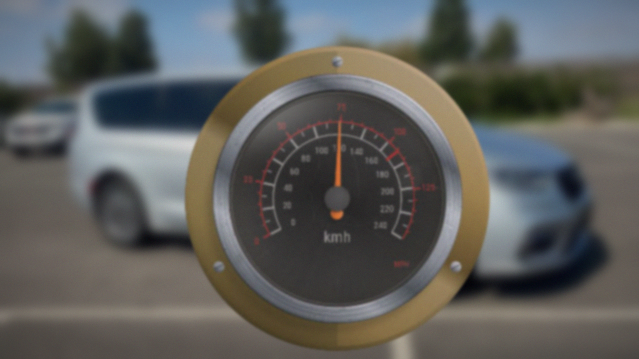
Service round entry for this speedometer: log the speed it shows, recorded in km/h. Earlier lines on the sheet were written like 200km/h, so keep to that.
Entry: 120km/h
